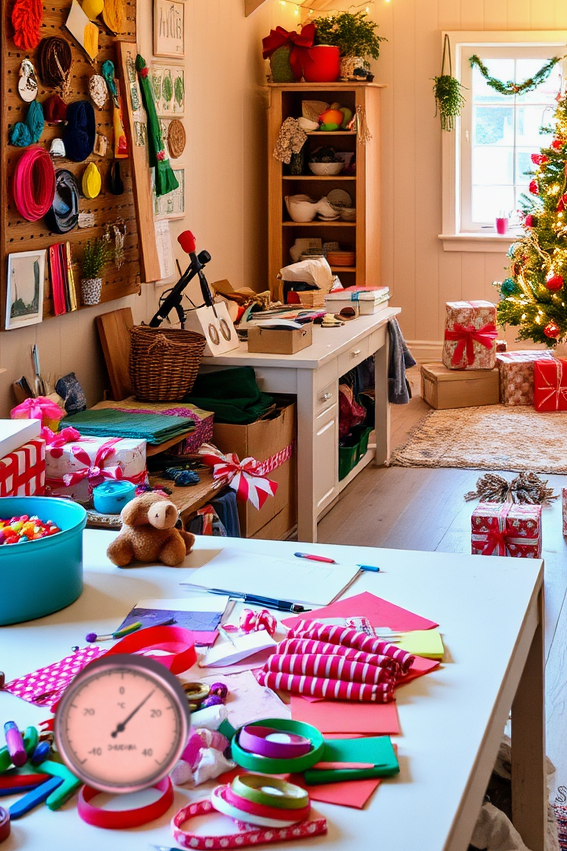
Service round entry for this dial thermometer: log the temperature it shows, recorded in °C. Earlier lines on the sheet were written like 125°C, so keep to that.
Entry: 12°C
